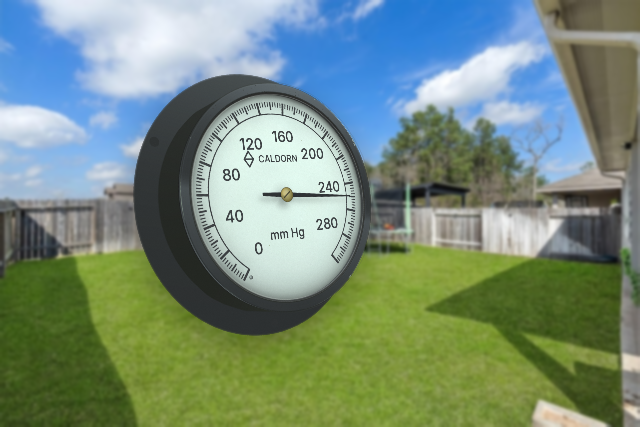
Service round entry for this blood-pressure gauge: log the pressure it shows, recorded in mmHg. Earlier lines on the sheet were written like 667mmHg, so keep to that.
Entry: 250mmHg
